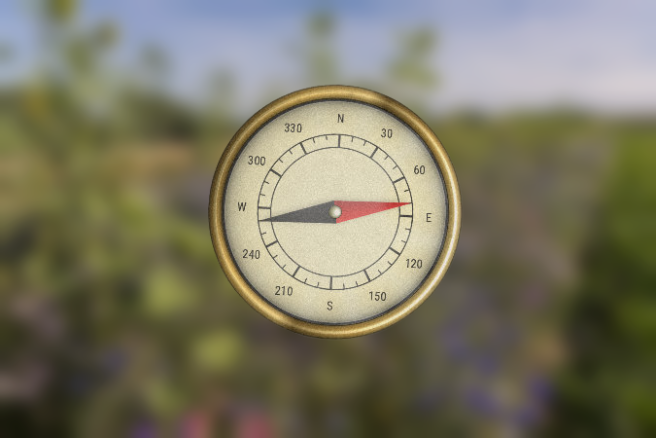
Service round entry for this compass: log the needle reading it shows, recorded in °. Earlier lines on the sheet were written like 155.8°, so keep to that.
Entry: 80°
